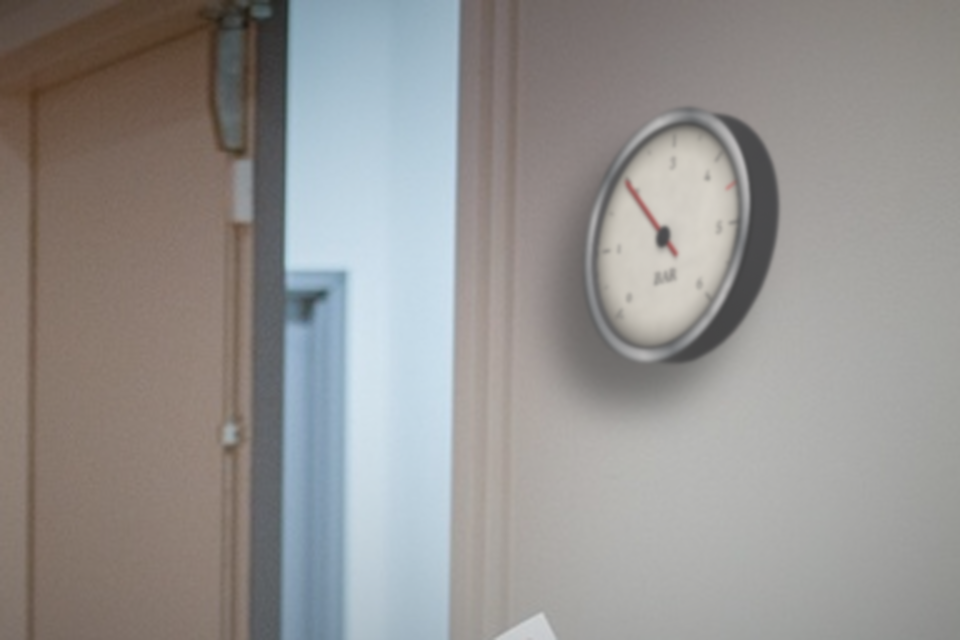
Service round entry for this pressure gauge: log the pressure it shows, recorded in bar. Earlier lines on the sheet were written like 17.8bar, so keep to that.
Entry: 2bar
